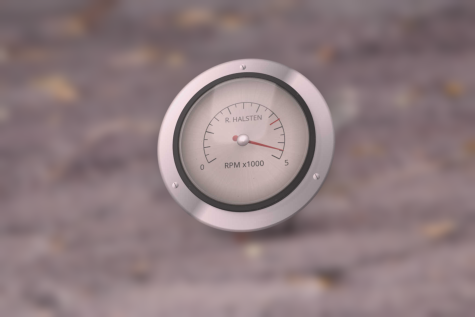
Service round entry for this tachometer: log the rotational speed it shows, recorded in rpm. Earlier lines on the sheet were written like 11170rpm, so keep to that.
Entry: 4750rpm
